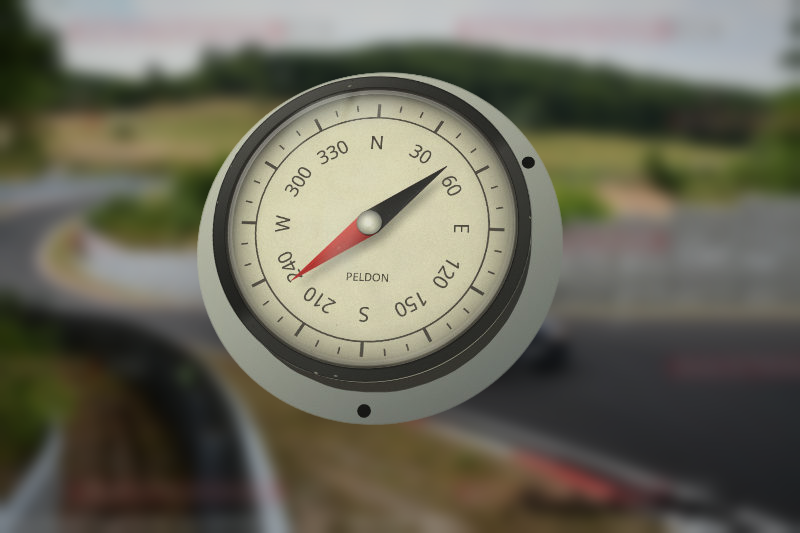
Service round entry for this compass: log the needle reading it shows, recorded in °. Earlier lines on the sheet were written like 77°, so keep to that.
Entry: 230°
